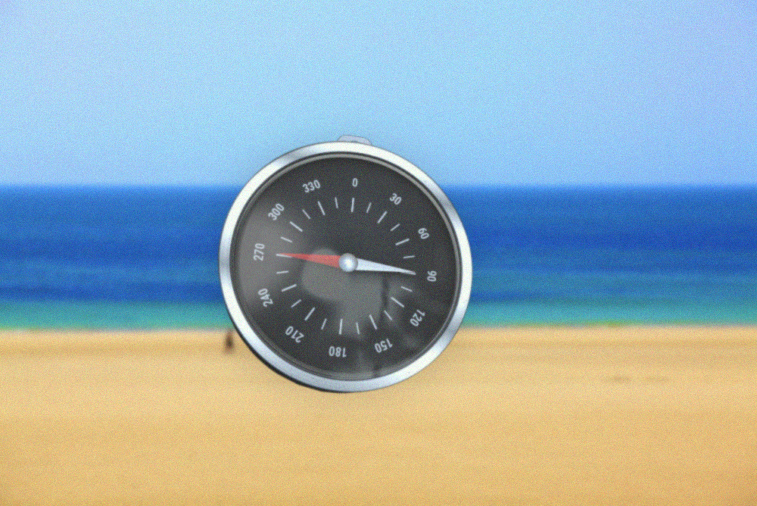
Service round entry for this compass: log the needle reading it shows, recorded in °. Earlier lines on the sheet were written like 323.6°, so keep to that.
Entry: 270°
